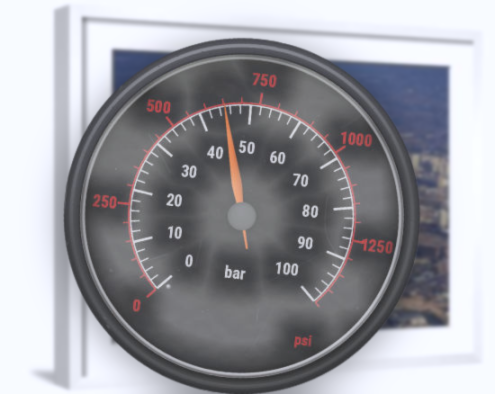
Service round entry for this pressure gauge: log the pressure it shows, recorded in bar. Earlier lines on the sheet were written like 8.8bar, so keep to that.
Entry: 45bar
